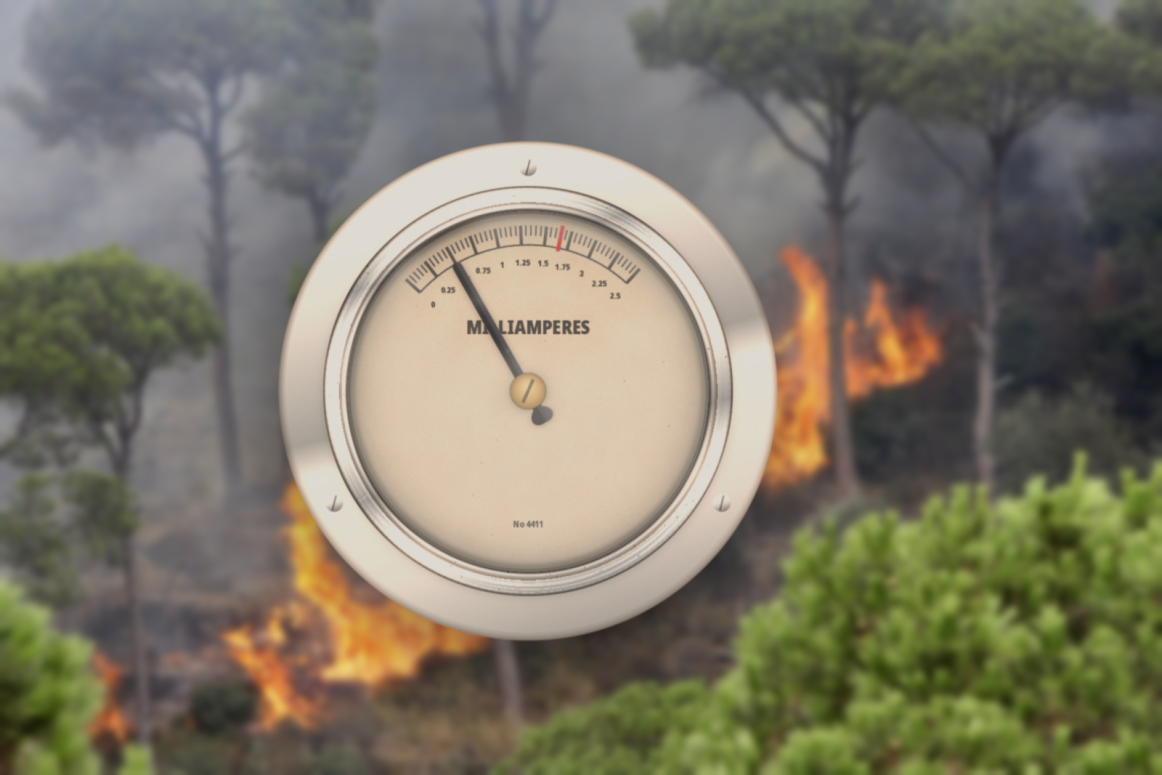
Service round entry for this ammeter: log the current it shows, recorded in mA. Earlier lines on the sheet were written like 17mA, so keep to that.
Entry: 0.5mA
